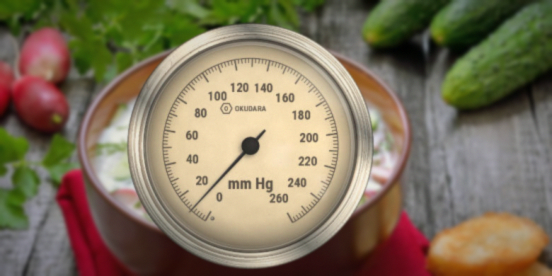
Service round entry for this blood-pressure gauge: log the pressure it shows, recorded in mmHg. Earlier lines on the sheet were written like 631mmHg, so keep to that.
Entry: 10mmHg
